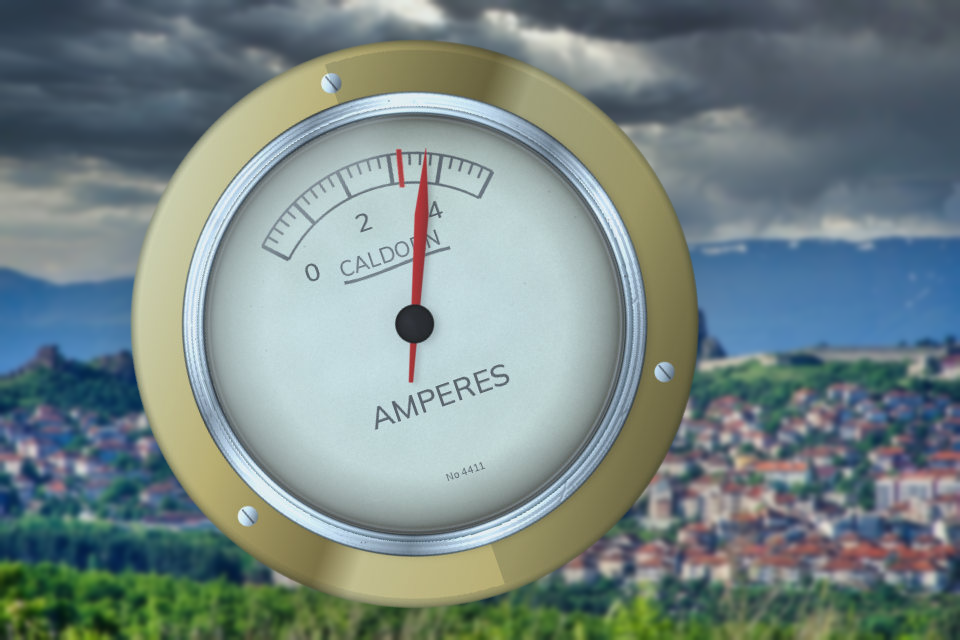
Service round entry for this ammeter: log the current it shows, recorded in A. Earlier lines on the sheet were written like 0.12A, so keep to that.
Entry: 3.7A
